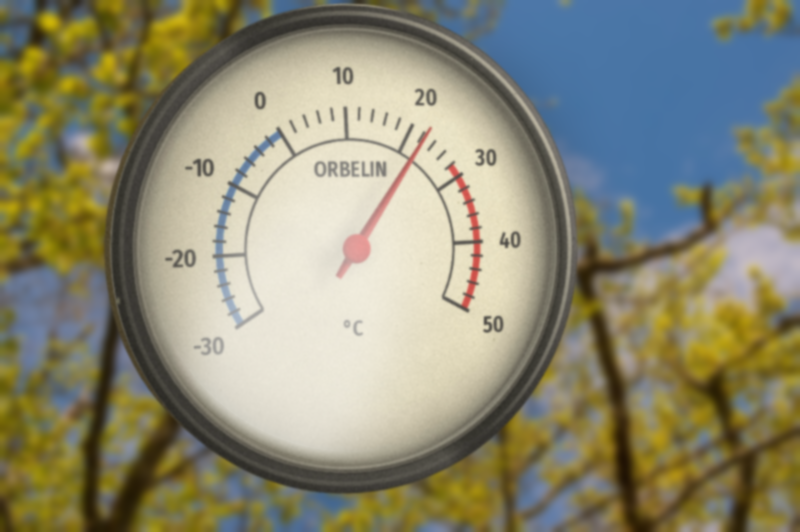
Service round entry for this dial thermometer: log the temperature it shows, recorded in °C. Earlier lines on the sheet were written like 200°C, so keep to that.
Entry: 22°C
